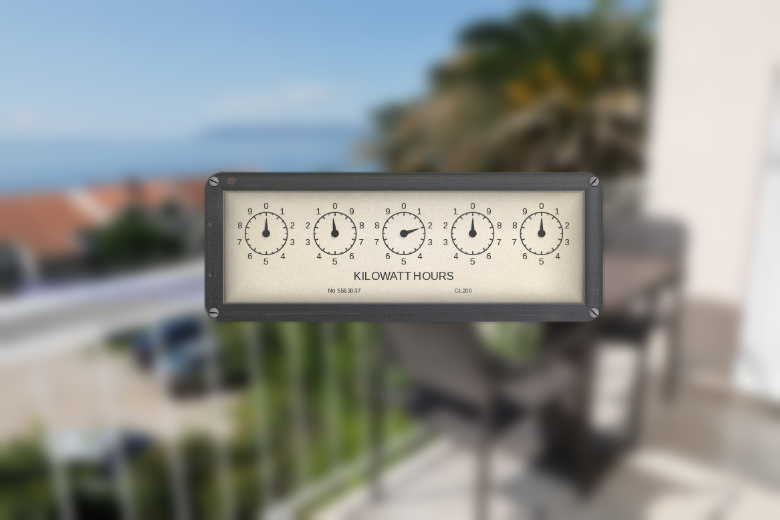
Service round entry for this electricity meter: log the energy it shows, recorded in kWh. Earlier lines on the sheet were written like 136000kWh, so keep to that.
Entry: 200kWh
